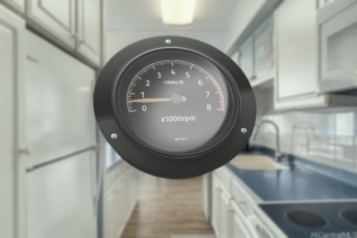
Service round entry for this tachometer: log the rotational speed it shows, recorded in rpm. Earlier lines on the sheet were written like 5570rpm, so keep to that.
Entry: 500rpm
